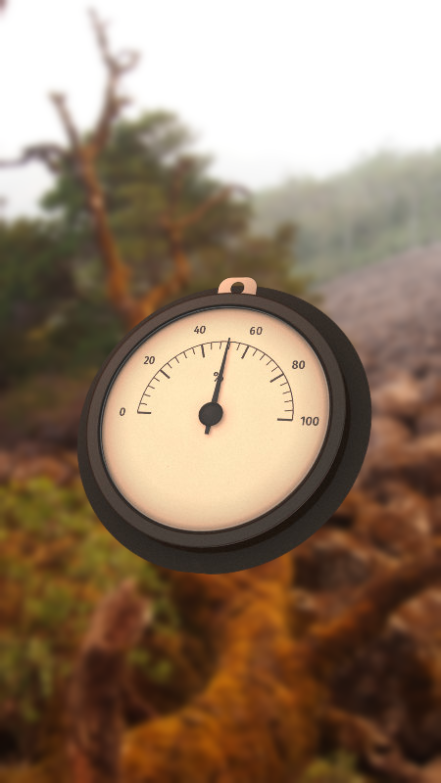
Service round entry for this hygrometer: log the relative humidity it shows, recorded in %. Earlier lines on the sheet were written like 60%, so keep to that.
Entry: 52%
